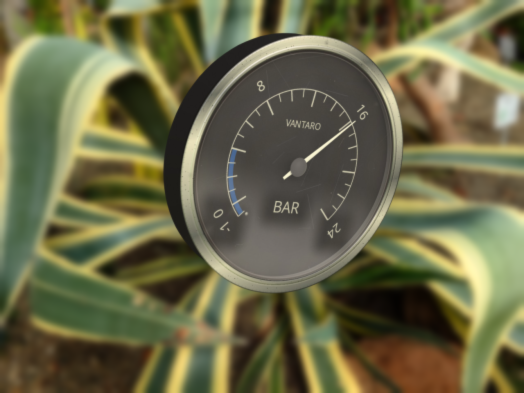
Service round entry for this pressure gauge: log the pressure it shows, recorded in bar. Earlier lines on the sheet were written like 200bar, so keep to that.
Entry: 16bar
